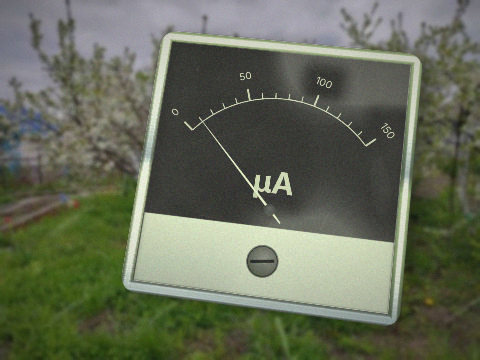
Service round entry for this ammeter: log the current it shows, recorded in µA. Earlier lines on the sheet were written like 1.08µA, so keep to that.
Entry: 10µA
